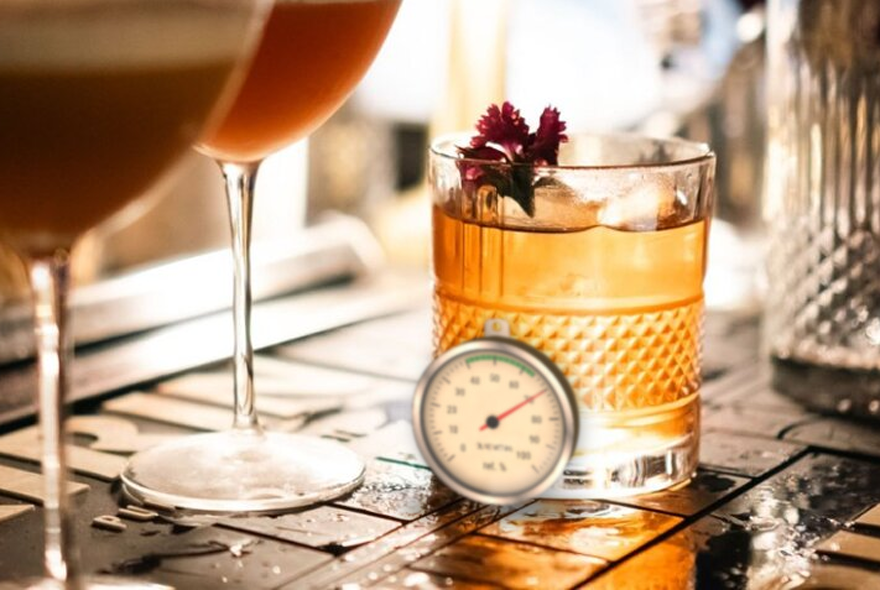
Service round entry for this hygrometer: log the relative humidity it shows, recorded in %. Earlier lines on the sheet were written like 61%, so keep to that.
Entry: 70%
